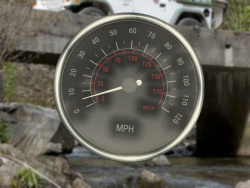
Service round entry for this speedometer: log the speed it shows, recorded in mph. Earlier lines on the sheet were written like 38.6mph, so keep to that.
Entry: 5mph
